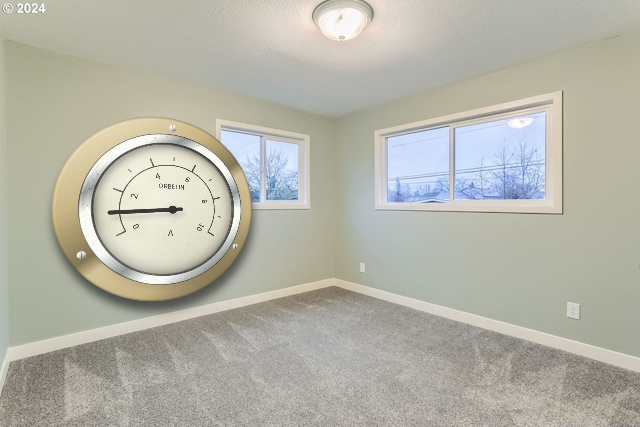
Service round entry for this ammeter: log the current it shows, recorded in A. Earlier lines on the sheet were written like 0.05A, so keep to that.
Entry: 1A
